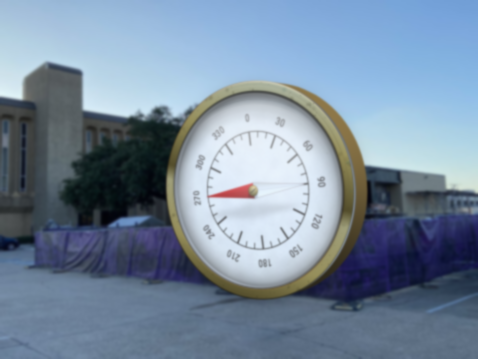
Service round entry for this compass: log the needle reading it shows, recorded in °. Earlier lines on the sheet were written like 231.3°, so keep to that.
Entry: 270°
